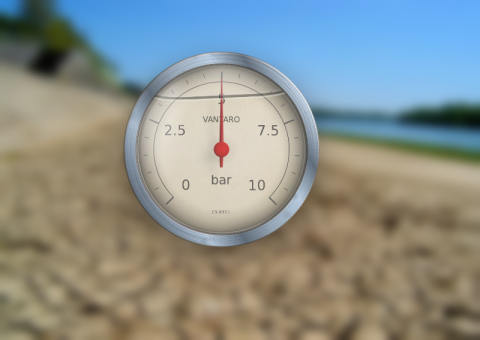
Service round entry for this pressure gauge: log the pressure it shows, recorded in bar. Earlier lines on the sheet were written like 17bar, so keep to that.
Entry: 5bar
